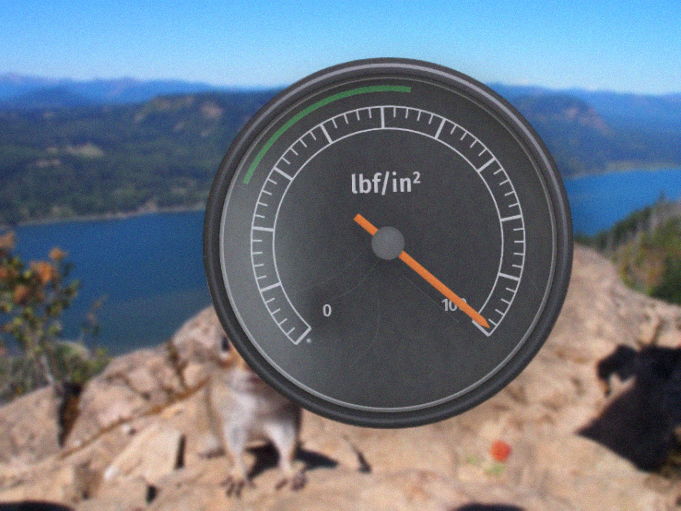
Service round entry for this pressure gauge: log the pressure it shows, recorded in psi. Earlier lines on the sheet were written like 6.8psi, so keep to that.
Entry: 99psi
